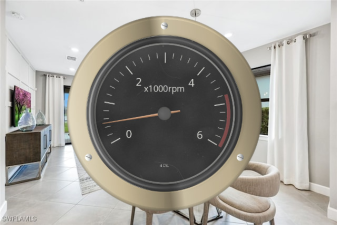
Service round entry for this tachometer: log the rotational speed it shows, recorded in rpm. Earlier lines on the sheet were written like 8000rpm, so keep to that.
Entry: 500rpm
